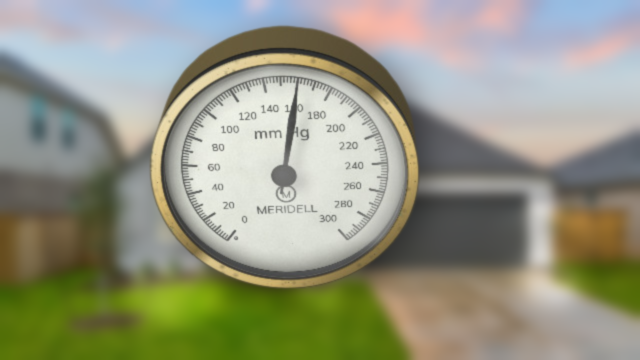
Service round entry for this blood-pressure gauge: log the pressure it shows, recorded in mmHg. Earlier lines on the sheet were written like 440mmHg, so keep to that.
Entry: 160mmHg
